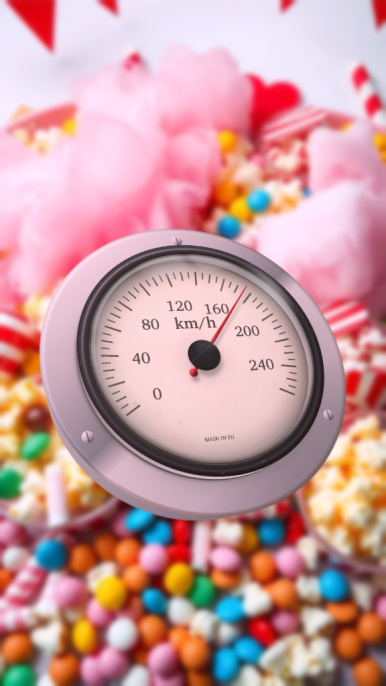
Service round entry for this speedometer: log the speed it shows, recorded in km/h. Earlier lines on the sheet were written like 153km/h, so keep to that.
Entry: 175km/h
